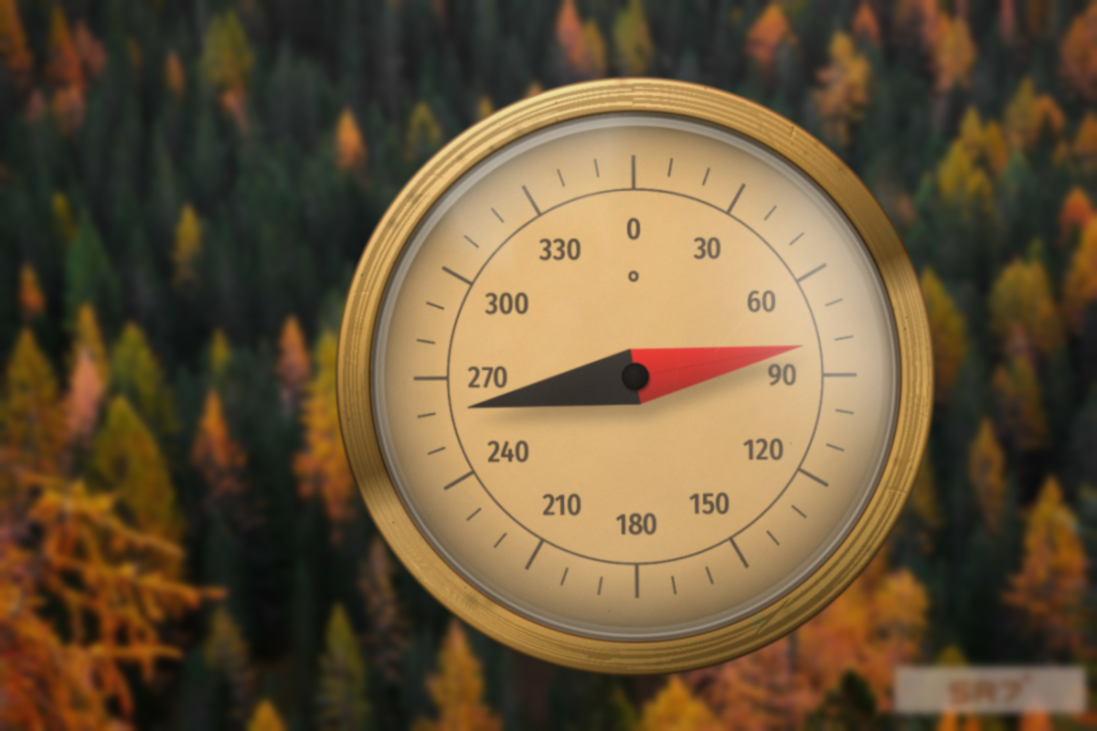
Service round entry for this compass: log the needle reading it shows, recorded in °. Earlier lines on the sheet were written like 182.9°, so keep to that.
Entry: 80°
